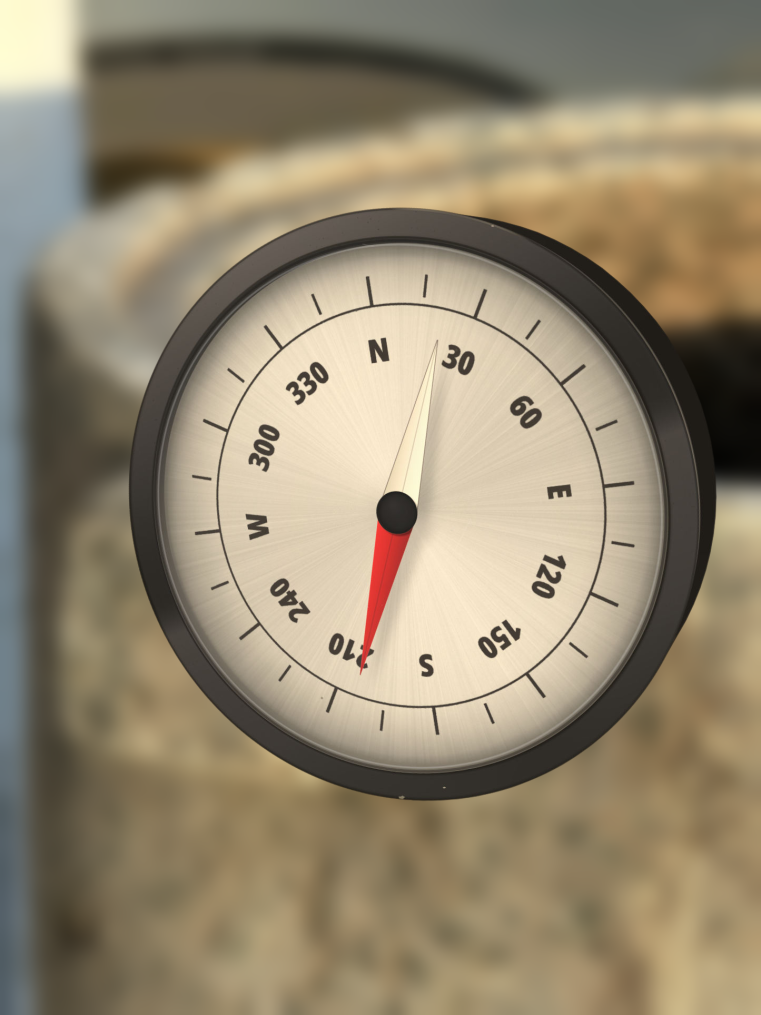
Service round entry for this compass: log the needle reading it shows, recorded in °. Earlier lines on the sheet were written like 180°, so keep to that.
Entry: 202.5°
